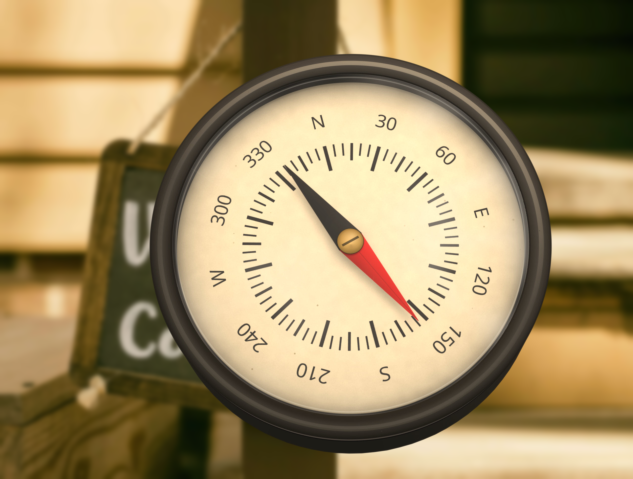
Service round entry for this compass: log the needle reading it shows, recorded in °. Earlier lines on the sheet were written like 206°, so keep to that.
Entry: 155°
